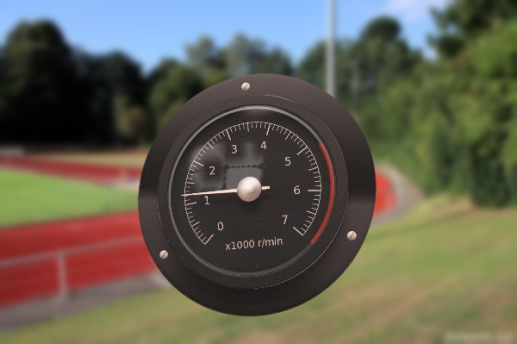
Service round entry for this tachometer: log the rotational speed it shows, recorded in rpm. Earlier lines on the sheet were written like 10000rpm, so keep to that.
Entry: 1200rpm
